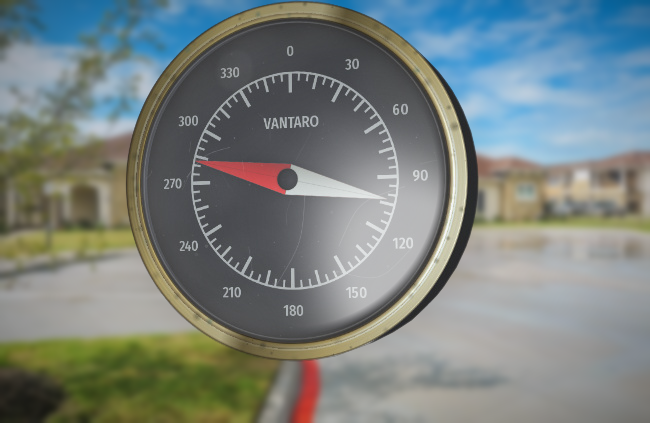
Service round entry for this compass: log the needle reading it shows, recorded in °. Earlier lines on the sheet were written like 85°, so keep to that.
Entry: 282.5°
